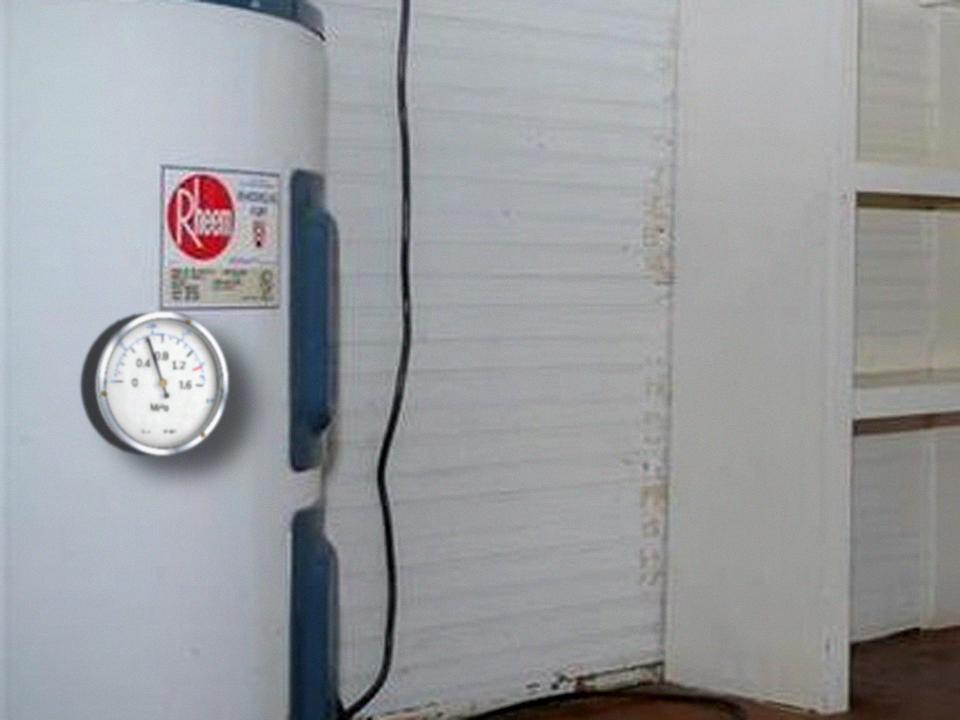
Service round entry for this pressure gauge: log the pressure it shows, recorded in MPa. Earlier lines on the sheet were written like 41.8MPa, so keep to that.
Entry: 0.6MPa
